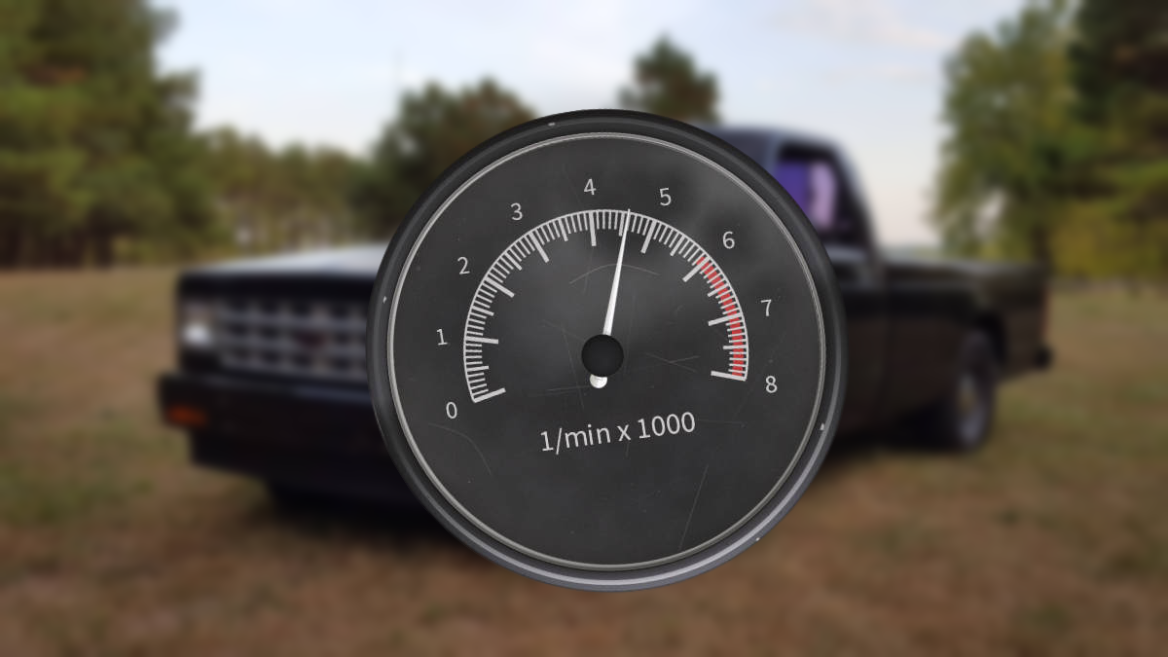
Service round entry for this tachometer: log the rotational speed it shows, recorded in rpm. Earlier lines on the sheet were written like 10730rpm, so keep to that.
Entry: 4600rpm
